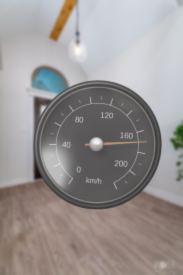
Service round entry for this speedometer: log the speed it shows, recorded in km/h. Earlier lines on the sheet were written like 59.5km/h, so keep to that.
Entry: 170km/h
